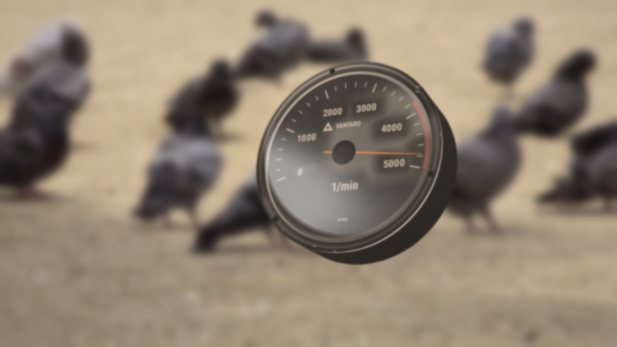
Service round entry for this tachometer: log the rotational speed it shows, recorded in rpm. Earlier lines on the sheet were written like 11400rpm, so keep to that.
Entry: 4800rpm
